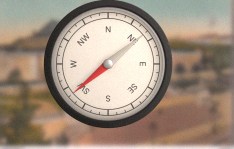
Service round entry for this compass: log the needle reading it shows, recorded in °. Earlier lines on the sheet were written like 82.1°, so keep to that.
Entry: 230°
